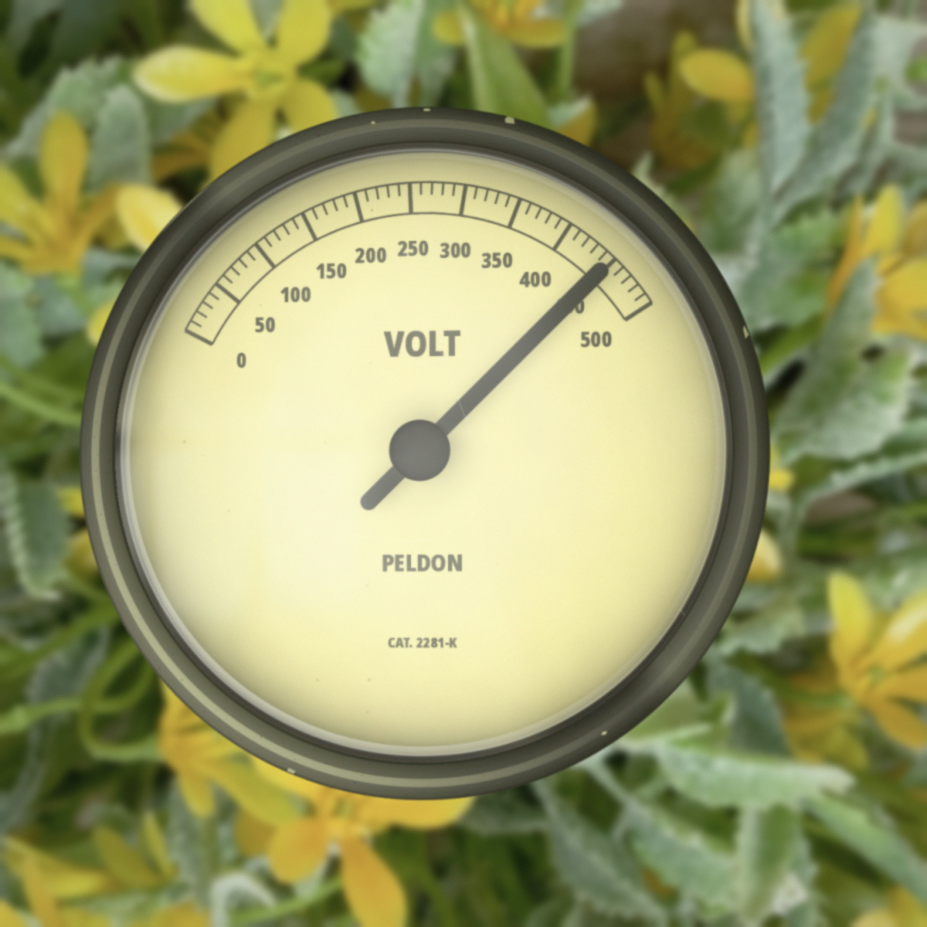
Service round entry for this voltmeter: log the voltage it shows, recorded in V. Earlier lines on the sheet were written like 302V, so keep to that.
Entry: 450V
